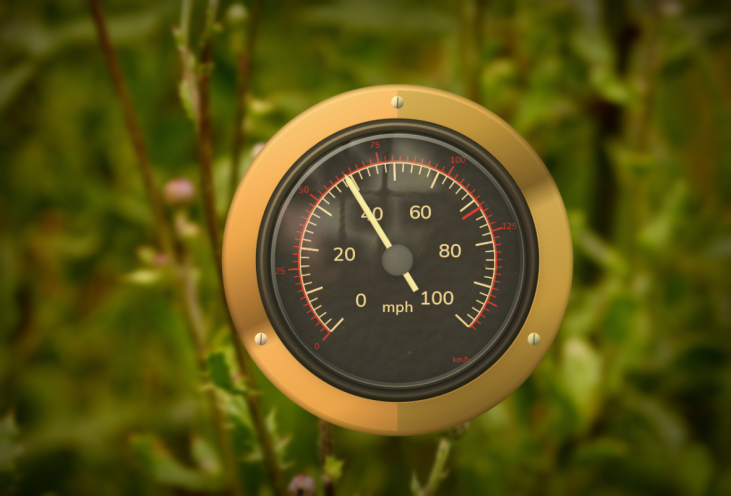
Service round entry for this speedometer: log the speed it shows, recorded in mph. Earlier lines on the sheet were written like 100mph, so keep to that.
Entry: 39mph
